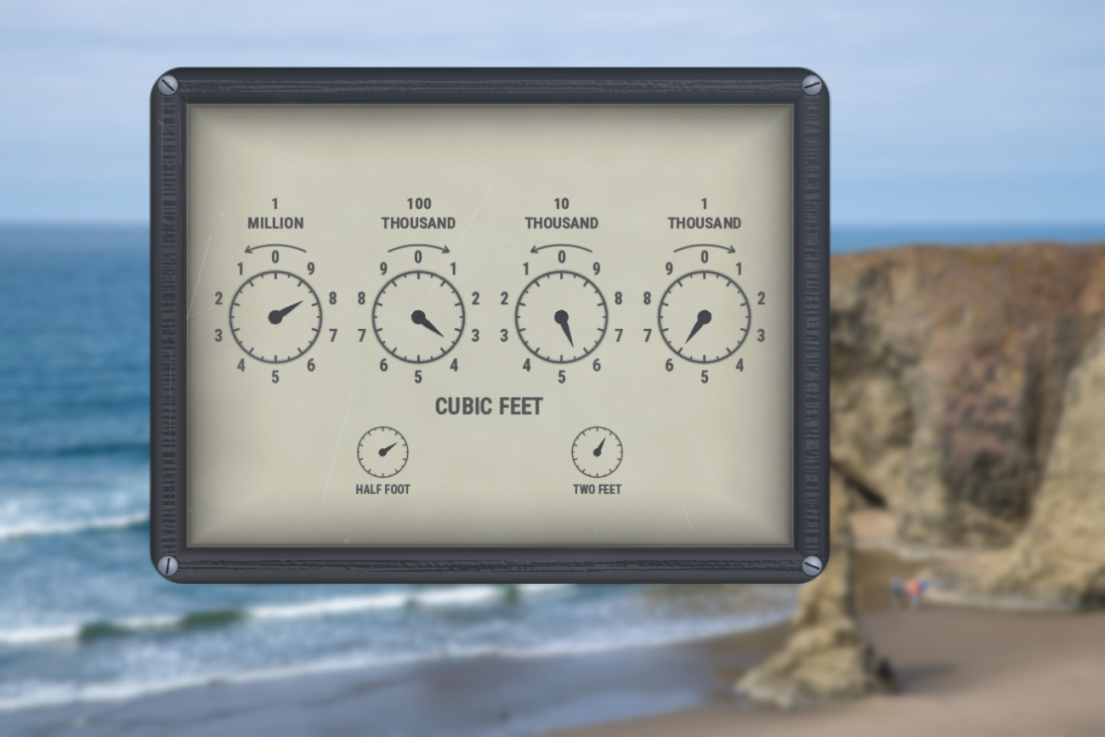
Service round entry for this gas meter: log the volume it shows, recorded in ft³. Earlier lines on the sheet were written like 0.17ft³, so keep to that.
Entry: 835600ft³
